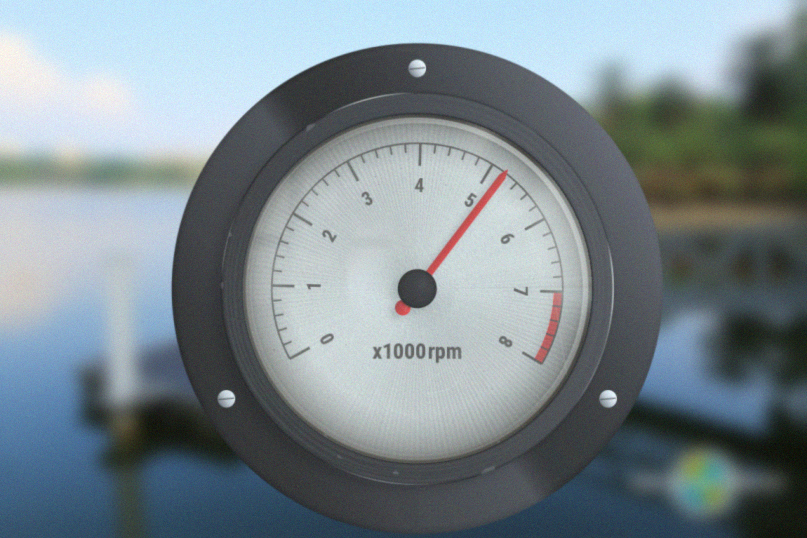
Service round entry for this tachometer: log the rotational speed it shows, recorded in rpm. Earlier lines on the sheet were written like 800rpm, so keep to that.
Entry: 5200rpm
